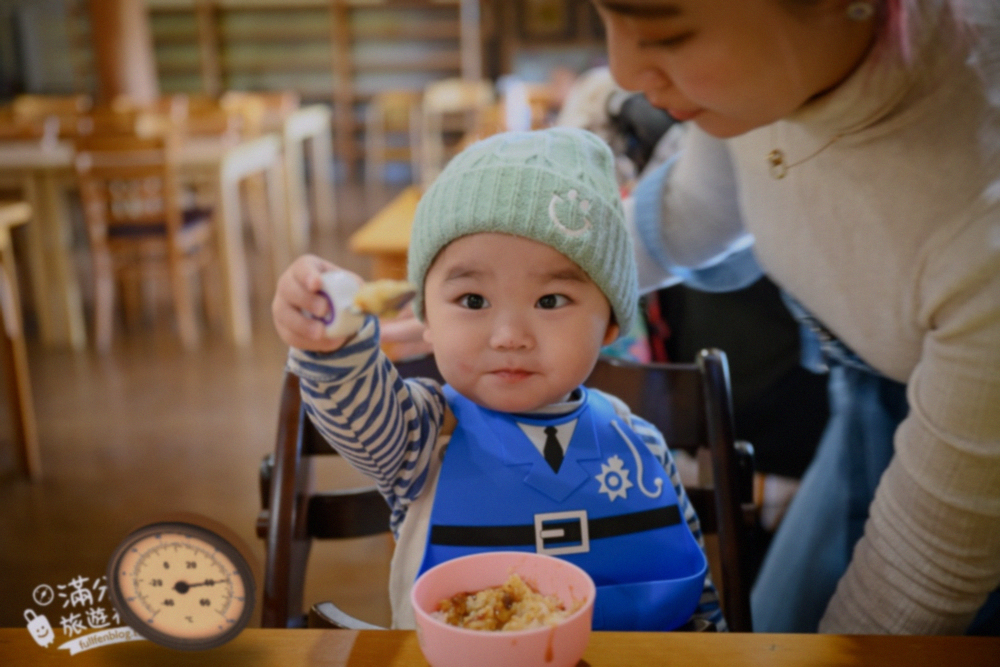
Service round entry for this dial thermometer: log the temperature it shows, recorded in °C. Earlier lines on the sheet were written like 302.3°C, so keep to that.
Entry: 40°C
